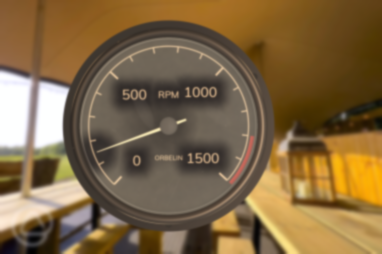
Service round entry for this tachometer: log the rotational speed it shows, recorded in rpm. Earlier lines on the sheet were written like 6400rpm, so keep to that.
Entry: 150rpm
